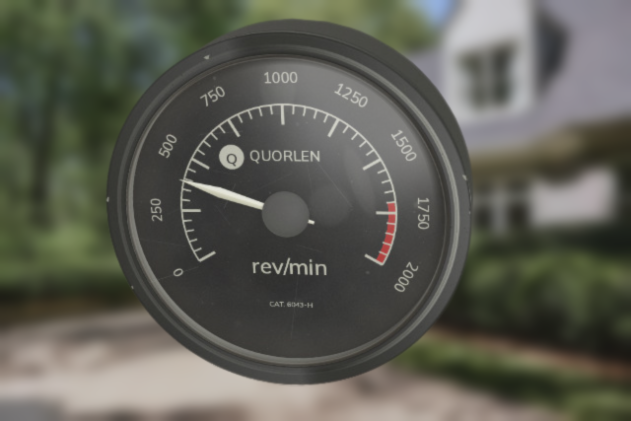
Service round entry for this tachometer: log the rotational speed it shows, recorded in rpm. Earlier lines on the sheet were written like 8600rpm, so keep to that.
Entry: 400rpm
